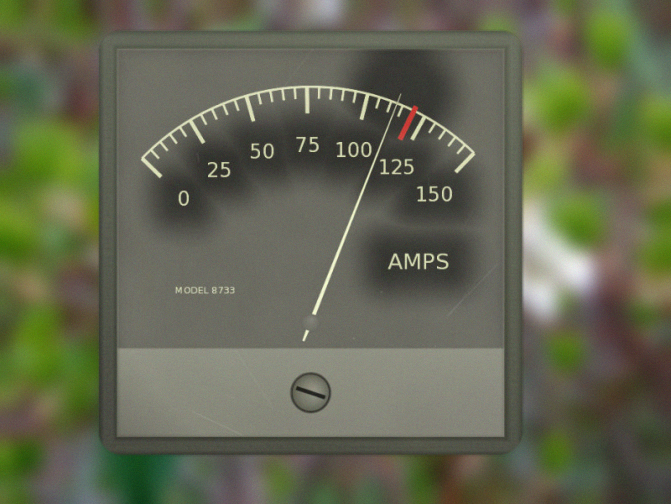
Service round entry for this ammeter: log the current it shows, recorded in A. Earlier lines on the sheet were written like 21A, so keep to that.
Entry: 112.5A
